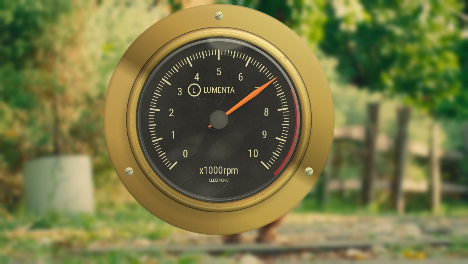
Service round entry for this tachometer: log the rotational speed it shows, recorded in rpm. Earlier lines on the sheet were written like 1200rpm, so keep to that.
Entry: 7000rpm
